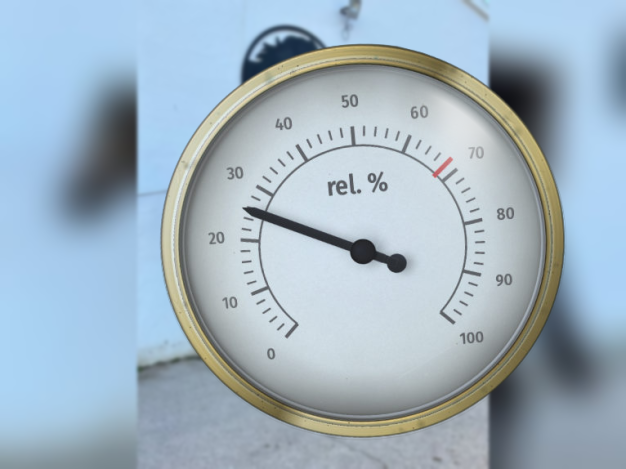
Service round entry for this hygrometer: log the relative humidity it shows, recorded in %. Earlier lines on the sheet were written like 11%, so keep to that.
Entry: 26%
